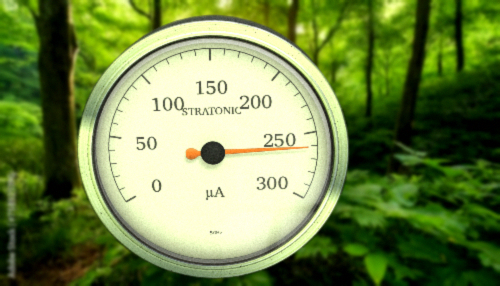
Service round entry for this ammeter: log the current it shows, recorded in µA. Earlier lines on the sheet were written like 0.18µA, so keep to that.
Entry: 260µA
